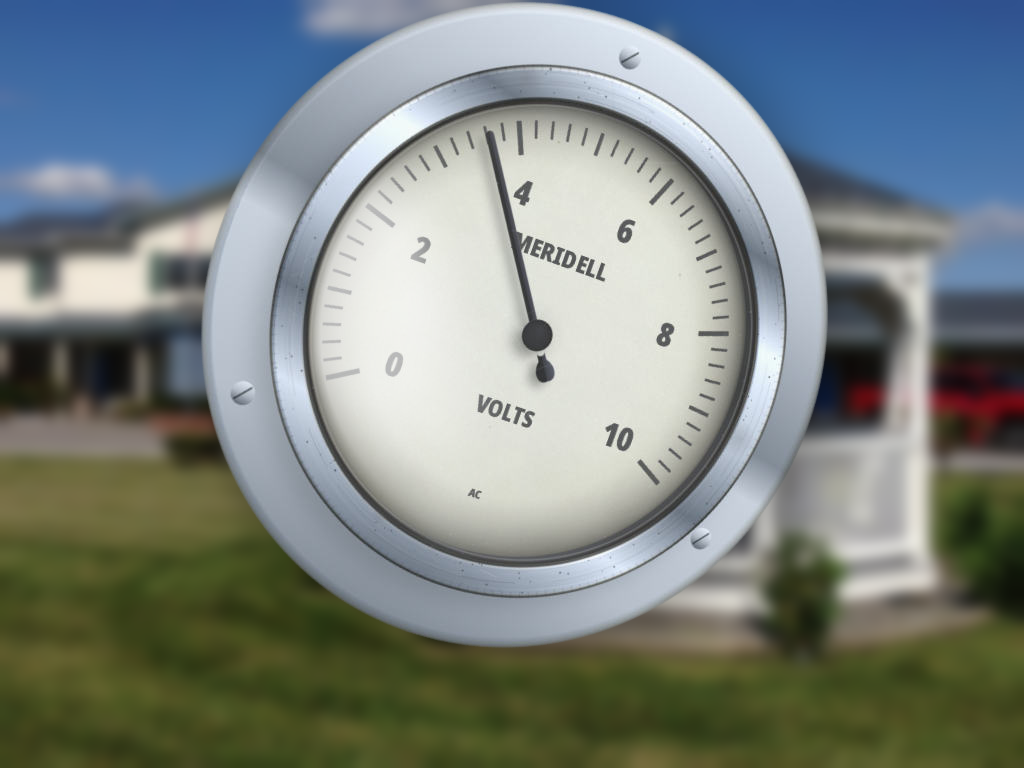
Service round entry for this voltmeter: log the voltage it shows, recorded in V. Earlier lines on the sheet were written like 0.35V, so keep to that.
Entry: 3.6V
